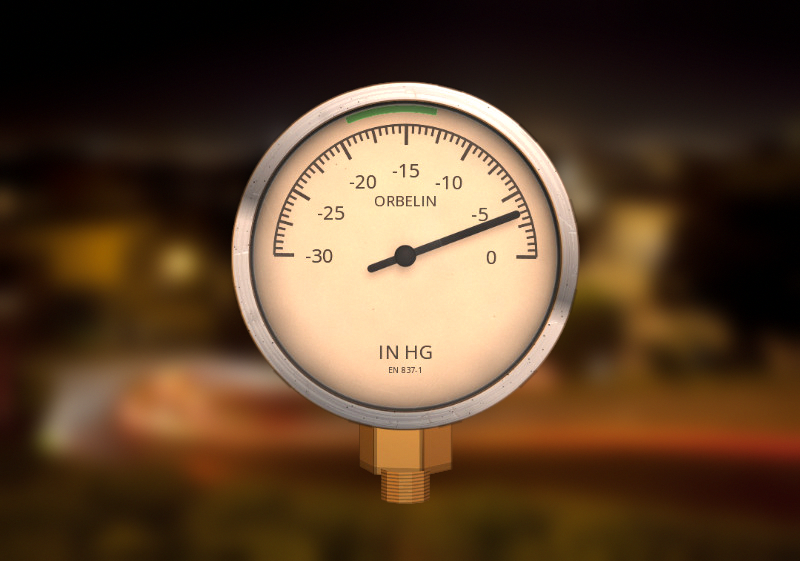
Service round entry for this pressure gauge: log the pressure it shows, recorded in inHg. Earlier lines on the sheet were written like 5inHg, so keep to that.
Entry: -3.5inHg
